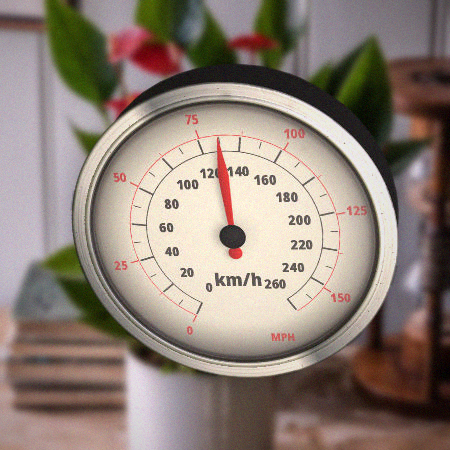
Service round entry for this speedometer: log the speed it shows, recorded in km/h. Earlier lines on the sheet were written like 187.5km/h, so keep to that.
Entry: 130km/h
